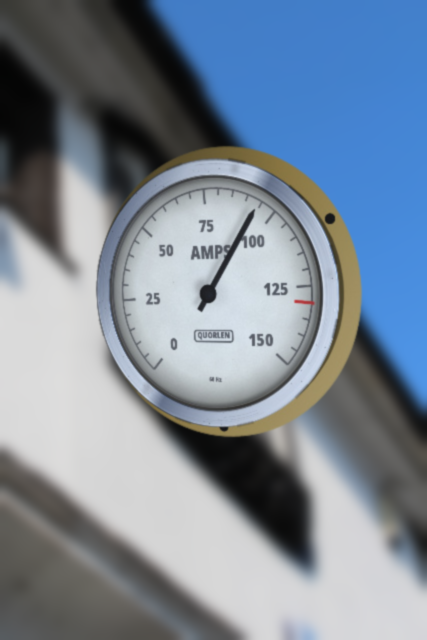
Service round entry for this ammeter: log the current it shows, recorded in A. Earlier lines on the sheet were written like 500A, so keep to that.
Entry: 95A
